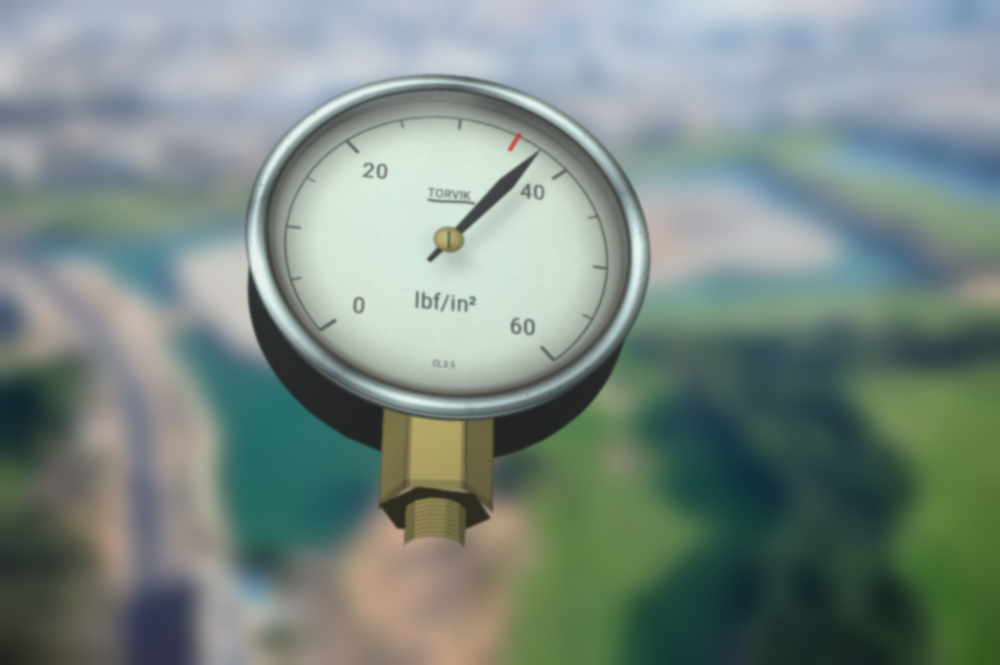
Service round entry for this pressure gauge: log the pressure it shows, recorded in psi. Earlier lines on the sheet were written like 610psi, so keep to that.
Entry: 37.5psi
